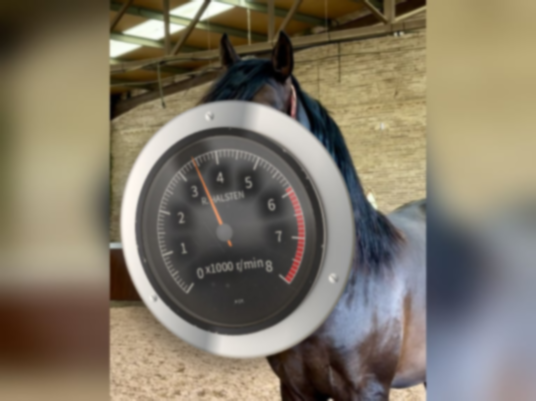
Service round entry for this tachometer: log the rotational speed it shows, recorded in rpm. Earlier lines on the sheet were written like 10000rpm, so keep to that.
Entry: 3500rpm
